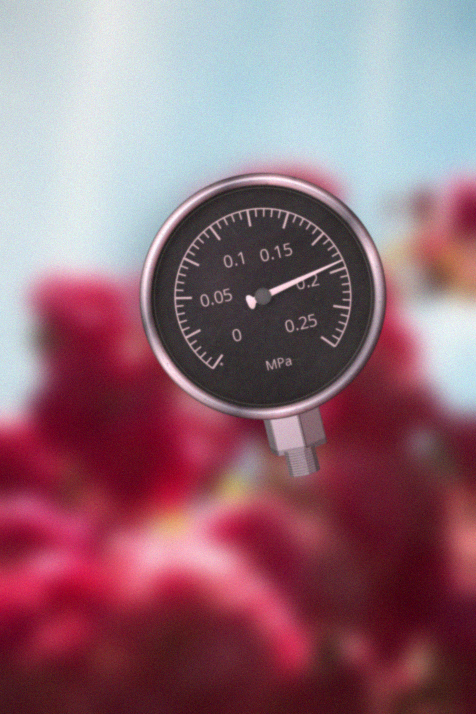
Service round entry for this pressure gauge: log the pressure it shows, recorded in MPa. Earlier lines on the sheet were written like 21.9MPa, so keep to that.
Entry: 0.195MPa
